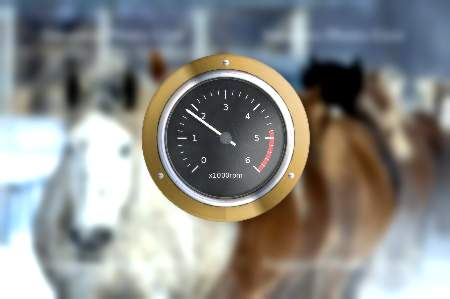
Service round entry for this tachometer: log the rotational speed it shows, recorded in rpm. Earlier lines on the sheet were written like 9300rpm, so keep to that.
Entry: 1800rpm
